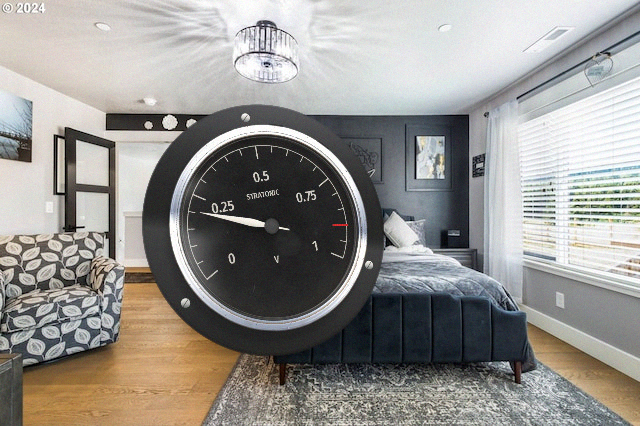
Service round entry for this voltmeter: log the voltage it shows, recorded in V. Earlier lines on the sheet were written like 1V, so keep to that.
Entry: 0.2V
